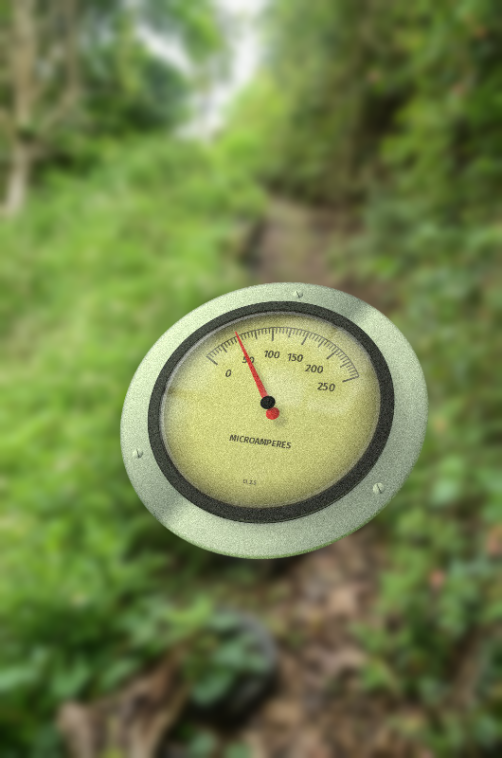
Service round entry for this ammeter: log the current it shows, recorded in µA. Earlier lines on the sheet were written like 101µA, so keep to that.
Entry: 50µA
